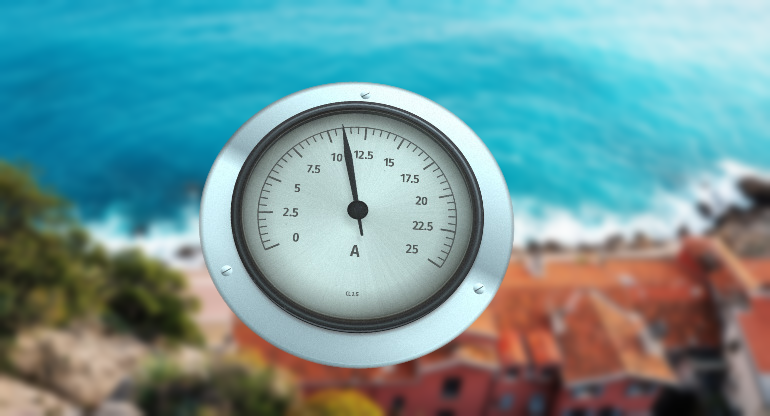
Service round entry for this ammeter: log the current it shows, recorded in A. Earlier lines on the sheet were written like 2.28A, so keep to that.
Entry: 11A
